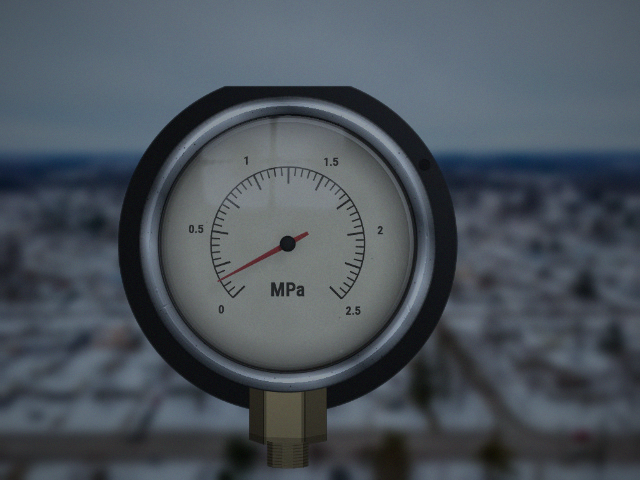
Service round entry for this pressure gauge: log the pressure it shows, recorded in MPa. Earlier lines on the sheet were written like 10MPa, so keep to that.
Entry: 0.15MPa
